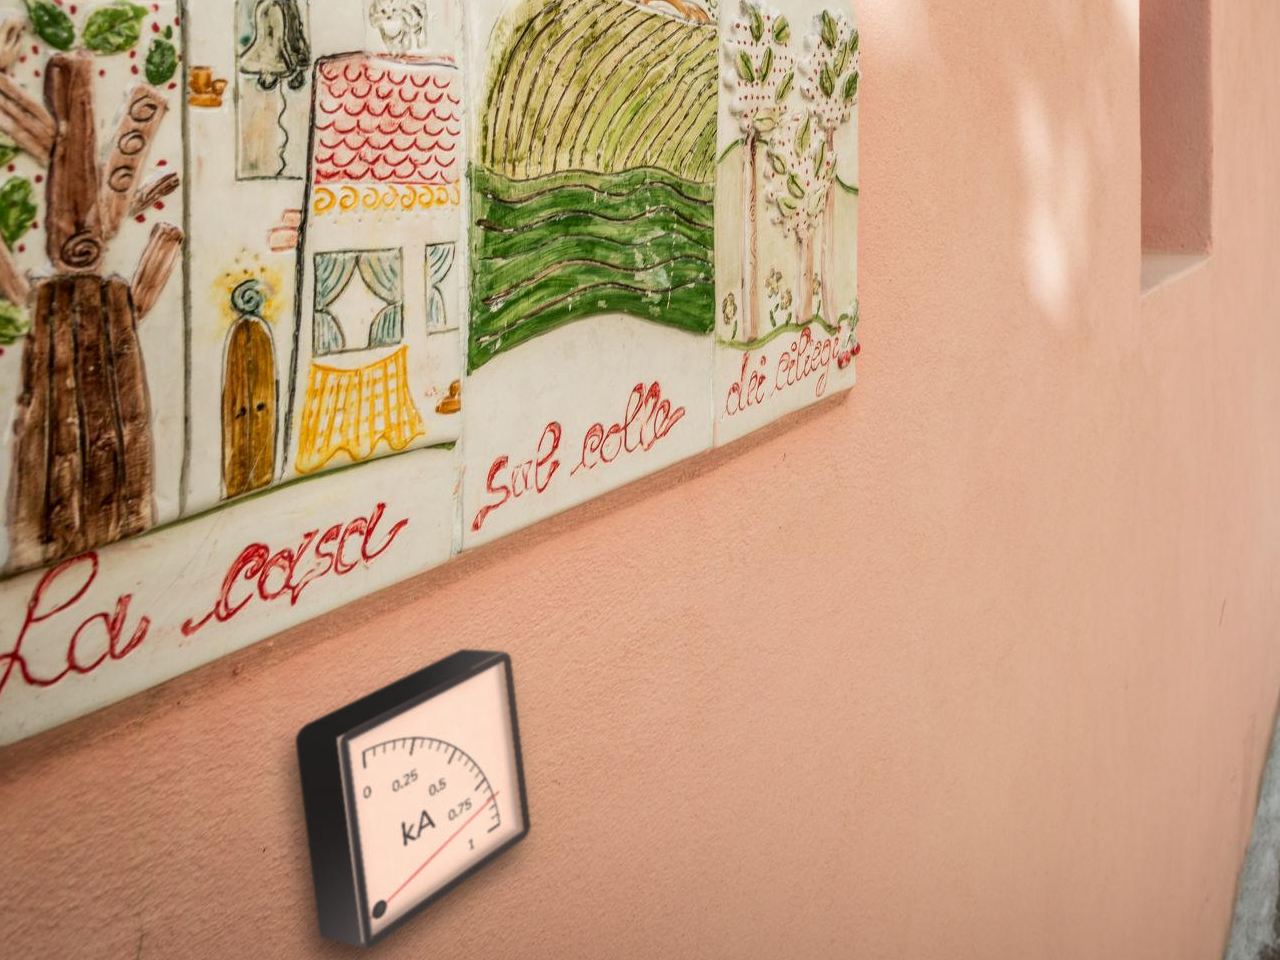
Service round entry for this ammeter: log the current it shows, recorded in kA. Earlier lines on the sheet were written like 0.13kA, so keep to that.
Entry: 0.85kA
